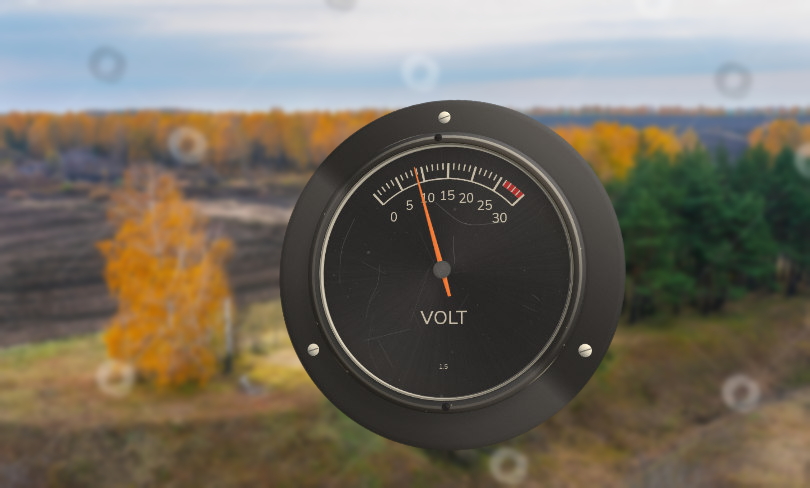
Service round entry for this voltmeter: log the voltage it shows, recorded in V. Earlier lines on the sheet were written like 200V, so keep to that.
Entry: 9V
